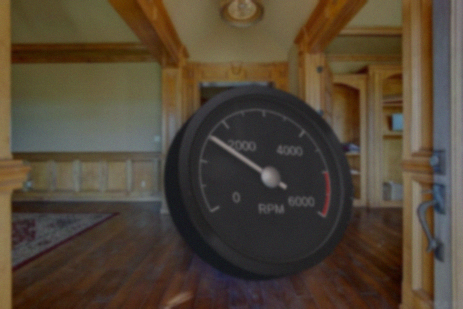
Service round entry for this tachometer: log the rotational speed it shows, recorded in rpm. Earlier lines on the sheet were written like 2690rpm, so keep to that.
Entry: 1500rpm
